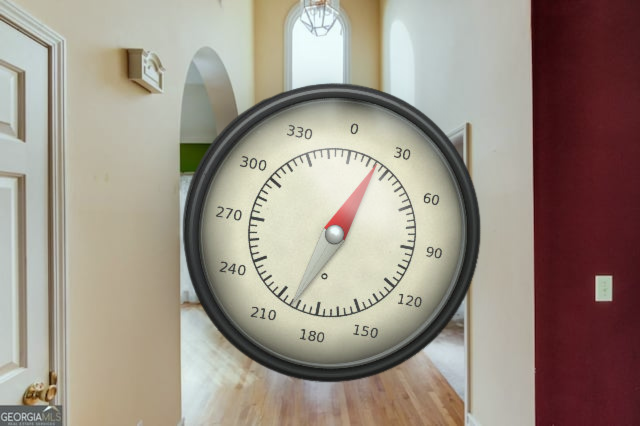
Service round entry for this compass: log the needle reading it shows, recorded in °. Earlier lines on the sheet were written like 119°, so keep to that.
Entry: 20°
